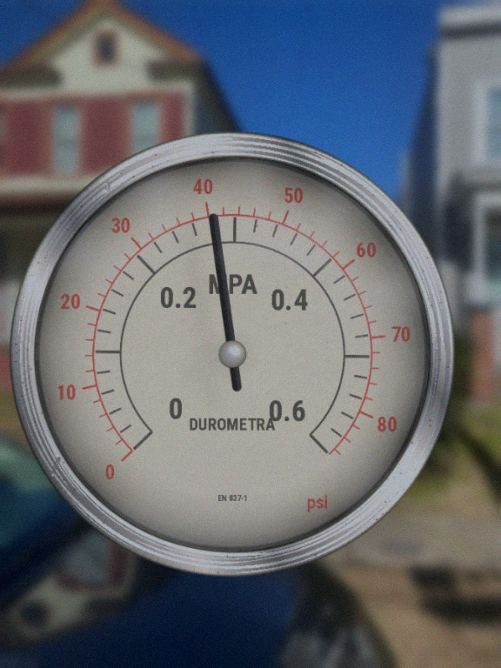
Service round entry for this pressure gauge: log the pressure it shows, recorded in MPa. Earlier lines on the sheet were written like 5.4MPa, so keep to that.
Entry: 0.28MPa
